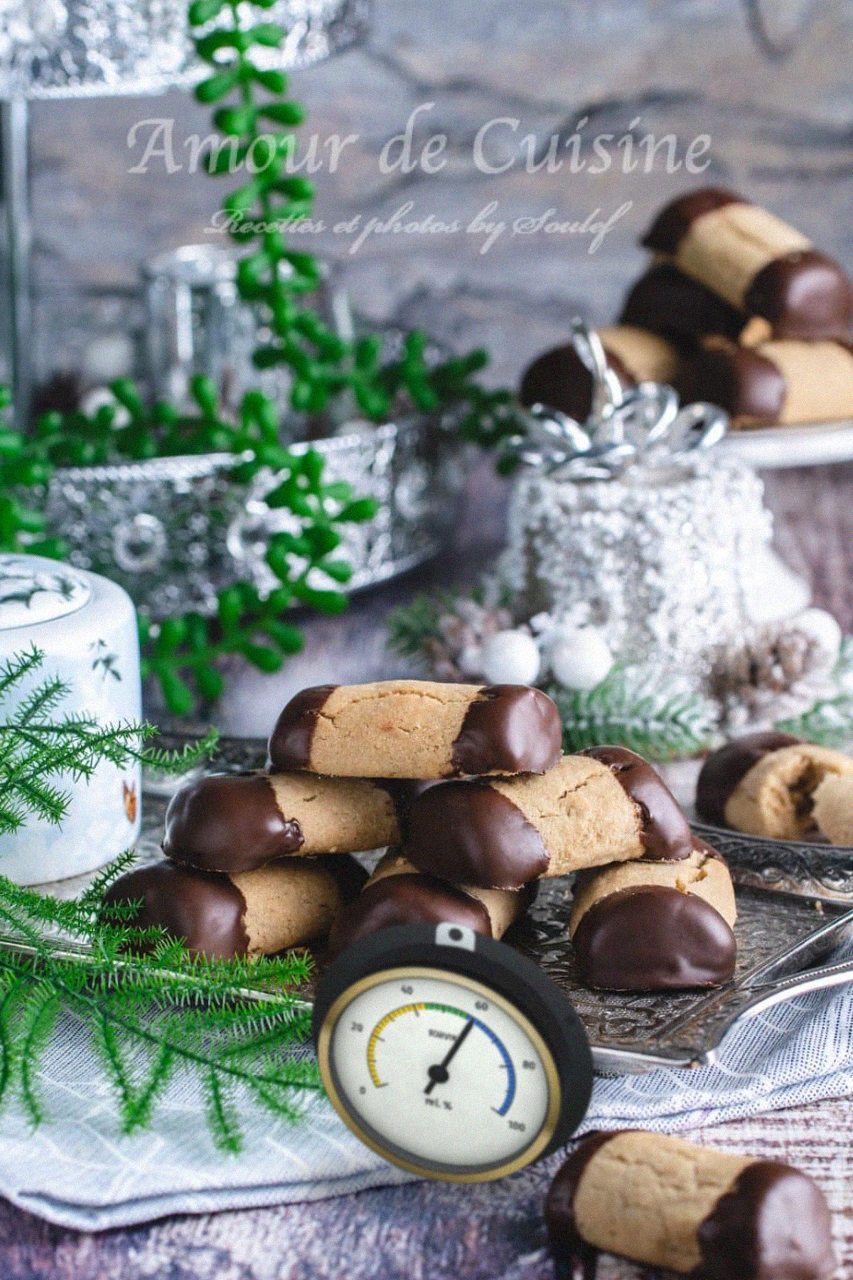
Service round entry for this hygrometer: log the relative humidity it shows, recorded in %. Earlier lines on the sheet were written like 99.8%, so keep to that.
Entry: 60%
